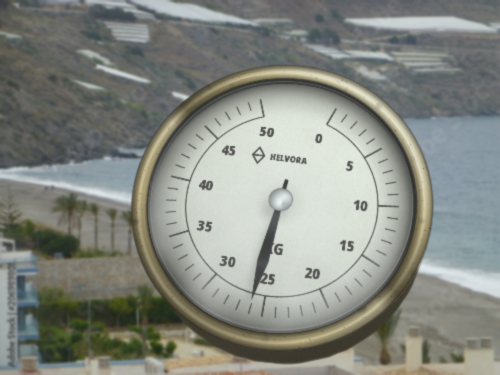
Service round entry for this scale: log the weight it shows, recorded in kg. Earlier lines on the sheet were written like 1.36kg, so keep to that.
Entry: 26kg
